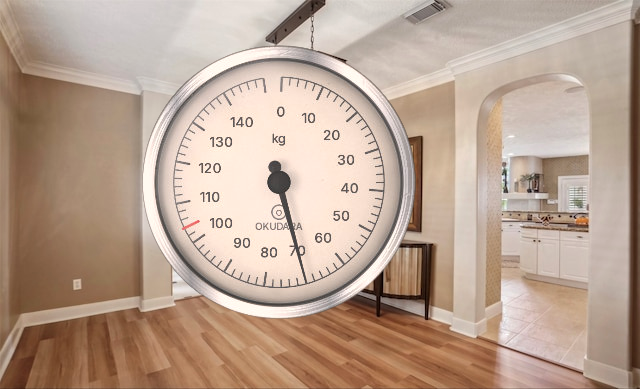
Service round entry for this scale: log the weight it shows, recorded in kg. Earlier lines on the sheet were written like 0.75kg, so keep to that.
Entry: 70kg
